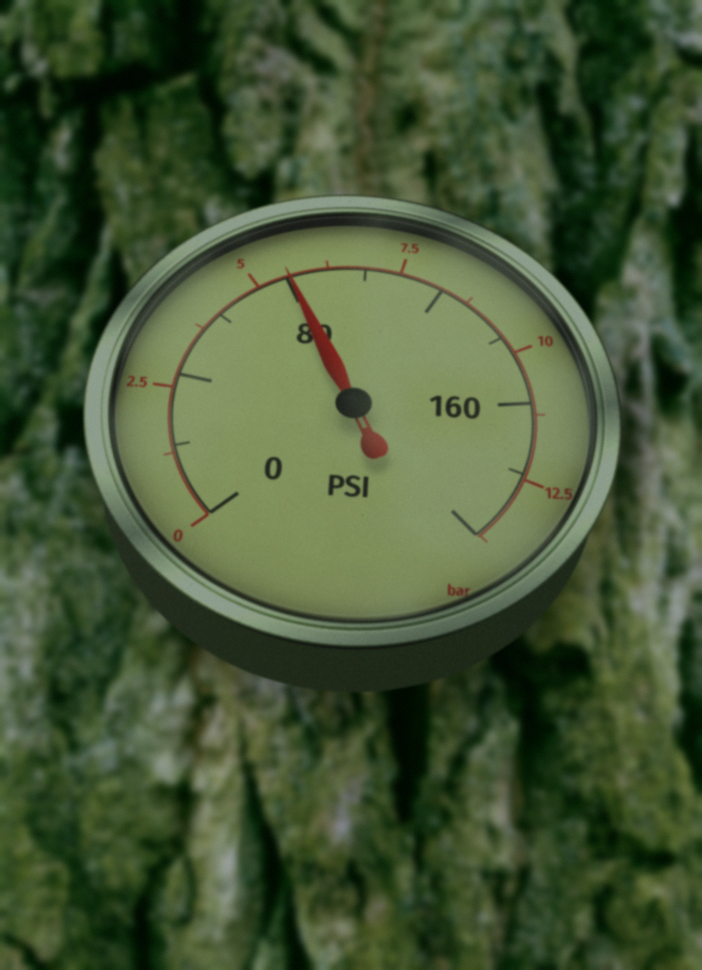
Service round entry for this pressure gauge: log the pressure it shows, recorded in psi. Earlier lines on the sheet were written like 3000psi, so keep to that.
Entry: 80psi
